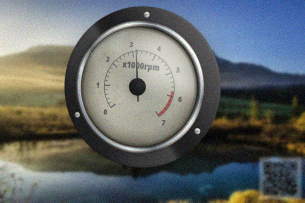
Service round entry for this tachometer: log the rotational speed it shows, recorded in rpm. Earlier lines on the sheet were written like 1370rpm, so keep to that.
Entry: 3200rpm
